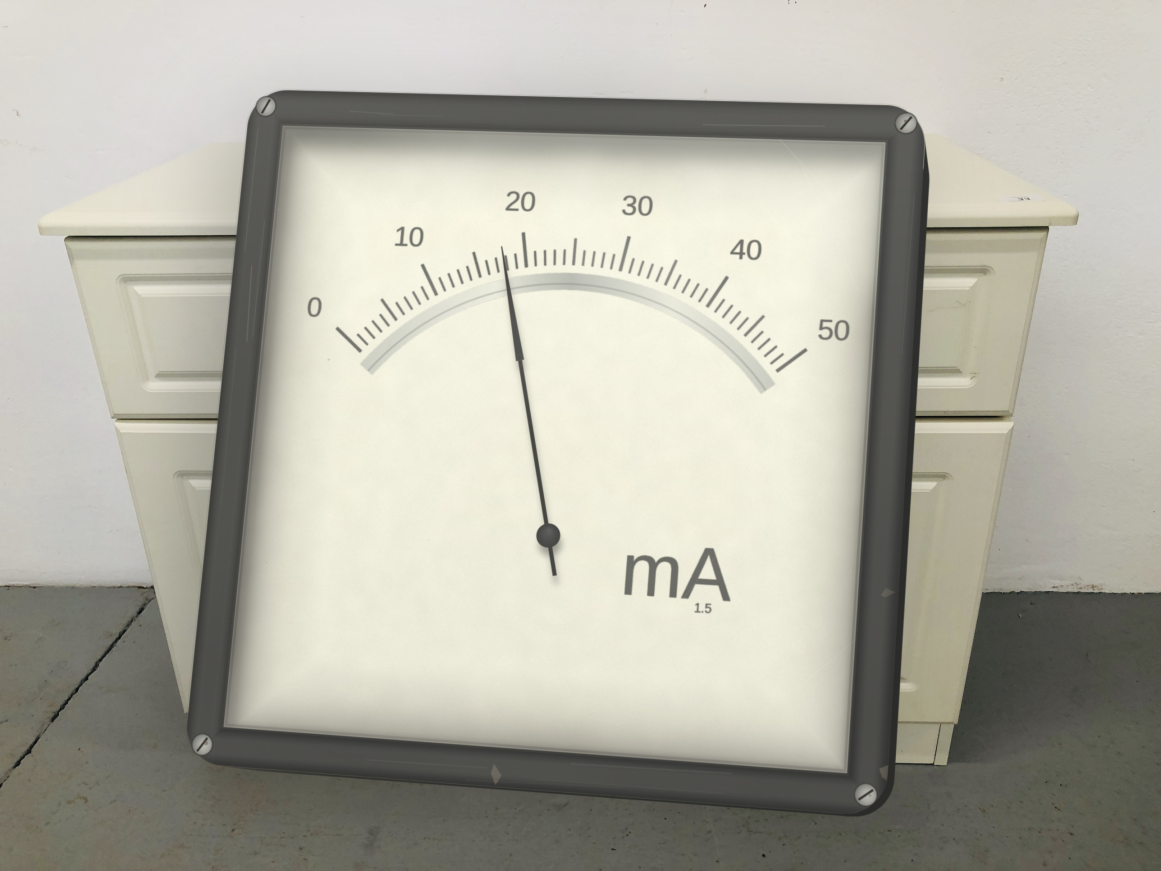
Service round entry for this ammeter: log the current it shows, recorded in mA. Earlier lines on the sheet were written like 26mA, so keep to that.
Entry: 18mA
